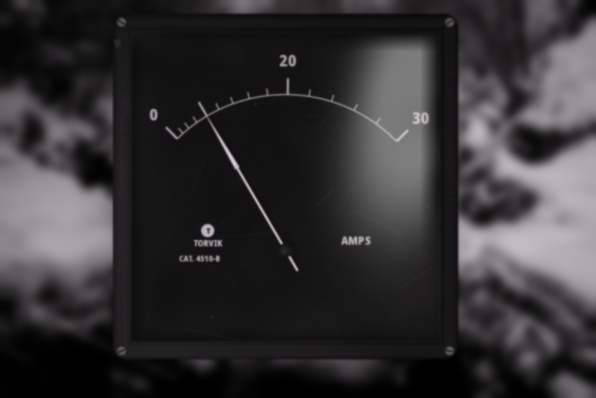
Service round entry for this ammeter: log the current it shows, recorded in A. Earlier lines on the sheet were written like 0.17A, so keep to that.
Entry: 10A
